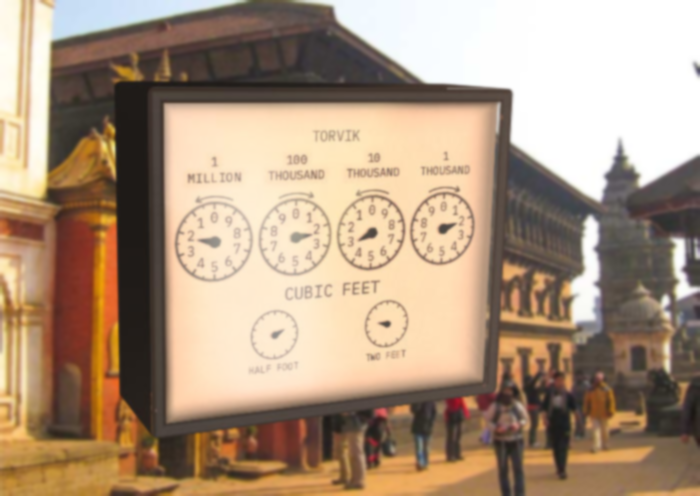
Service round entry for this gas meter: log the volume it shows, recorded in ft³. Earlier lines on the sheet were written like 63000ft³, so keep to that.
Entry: 223200ft³
